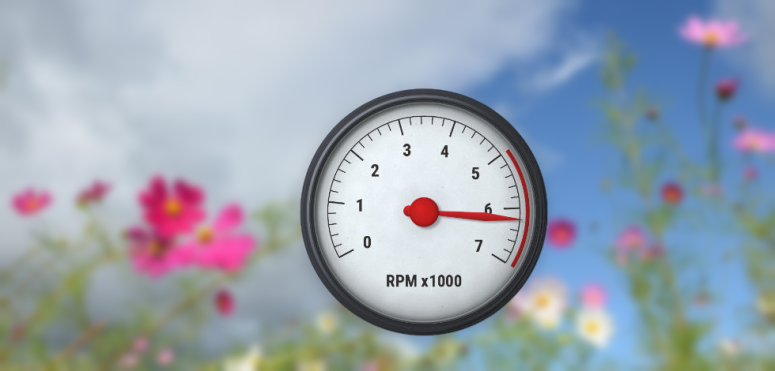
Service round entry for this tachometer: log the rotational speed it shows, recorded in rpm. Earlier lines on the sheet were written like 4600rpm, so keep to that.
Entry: 6200rpm
